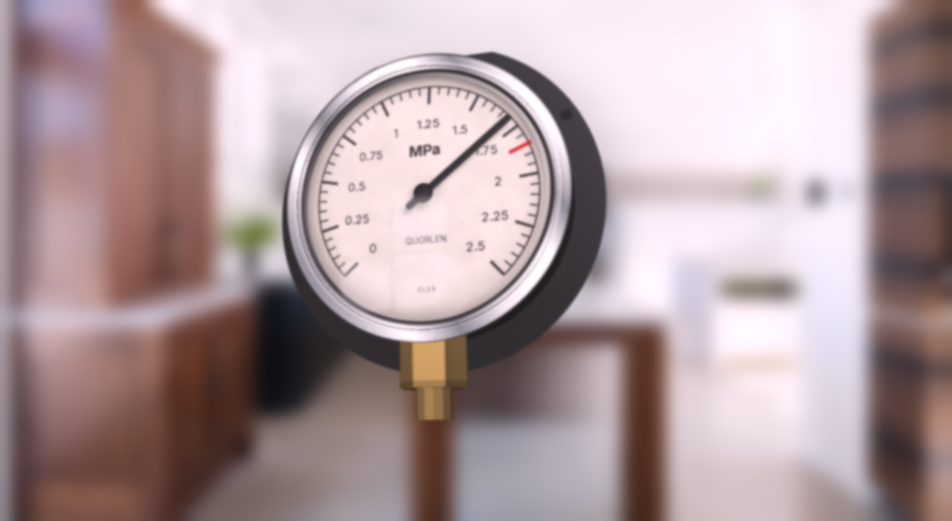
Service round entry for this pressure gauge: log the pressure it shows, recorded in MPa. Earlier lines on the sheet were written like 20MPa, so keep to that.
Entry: 1.7MPa
